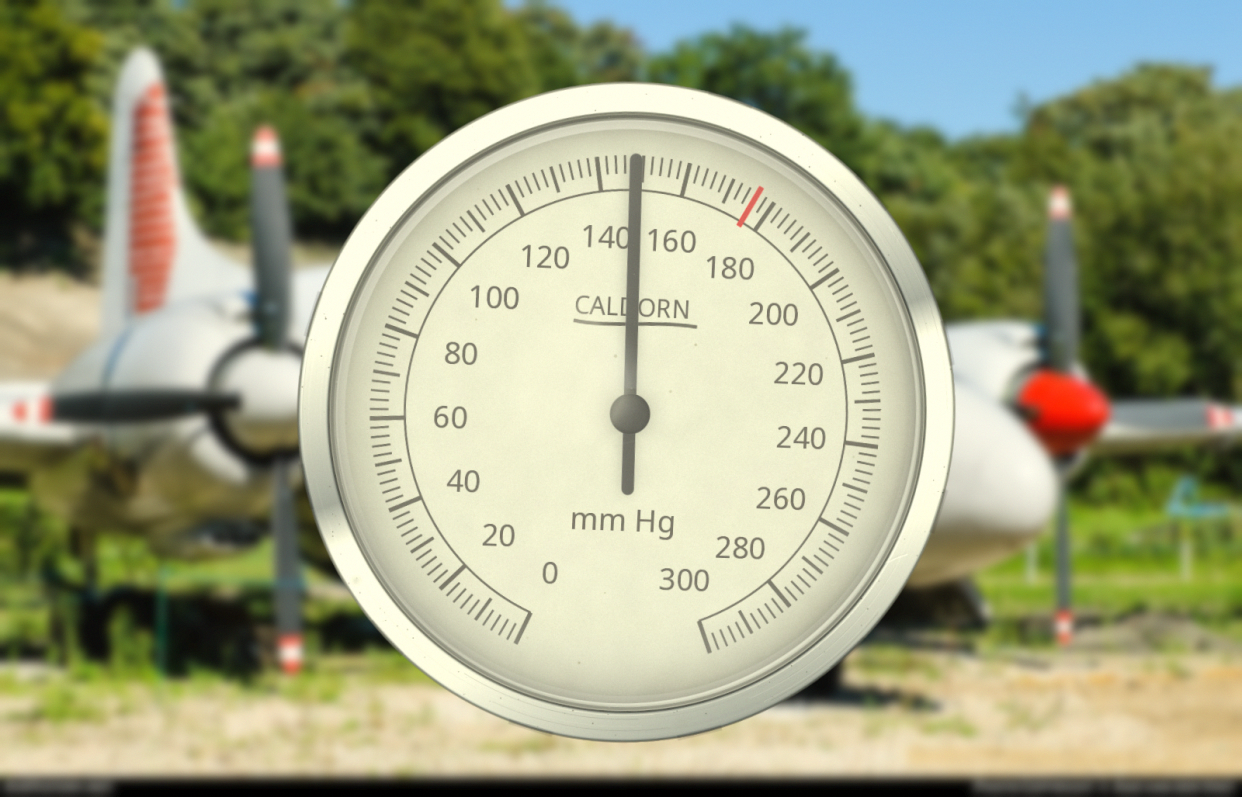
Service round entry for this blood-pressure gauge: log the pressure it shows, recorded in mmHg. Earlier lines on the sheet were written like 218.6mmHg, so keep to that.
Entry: 148mmHg
